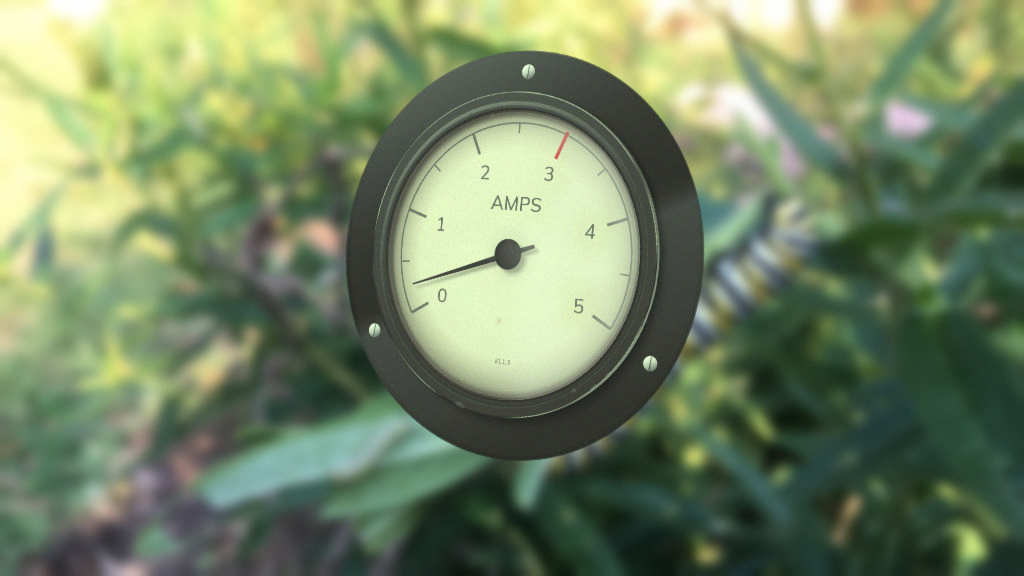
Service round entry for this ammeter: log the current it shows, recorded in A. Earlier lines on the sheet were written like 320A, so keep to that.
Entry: 0.25A
